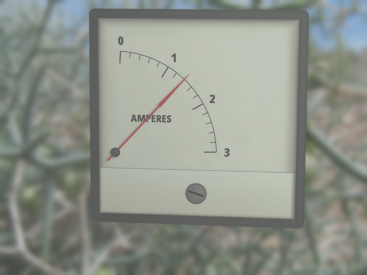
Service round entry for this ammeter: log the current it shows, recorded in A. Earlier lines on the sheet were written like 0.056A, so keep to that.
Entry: 1.4A
